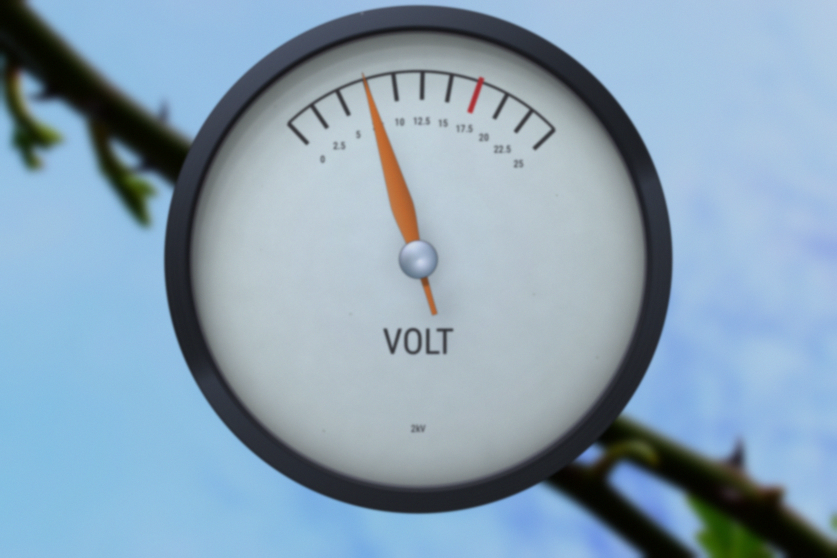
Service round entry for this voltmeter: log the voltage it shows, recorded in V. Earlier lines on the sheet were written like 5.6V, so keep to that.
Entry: 7.5V
